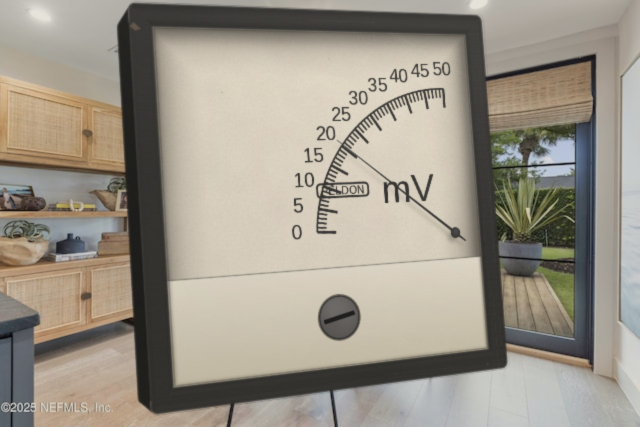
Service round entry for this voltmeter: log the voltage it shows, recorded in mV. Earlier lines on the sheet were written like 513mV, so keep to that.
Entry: 20mV
